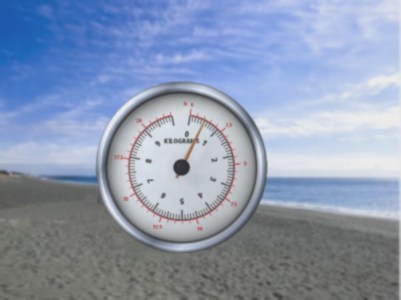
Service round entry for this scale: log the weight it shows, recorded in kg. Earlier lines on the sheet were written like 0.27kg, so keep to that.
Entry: 0.5kg
